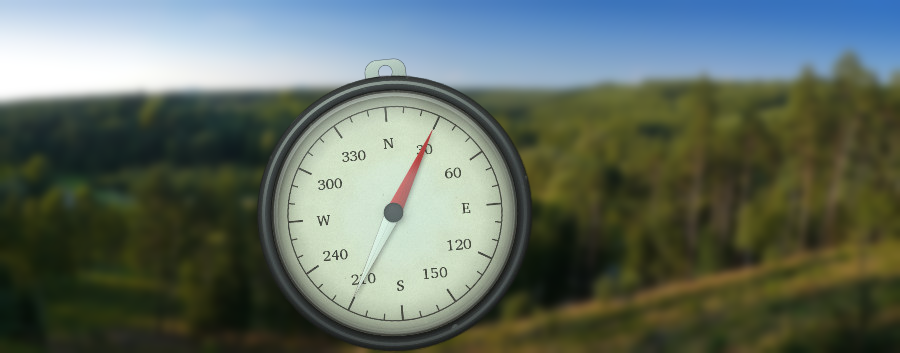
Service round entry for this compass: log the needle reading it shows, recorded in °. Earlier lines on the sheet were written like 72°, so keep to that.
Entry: 30°
